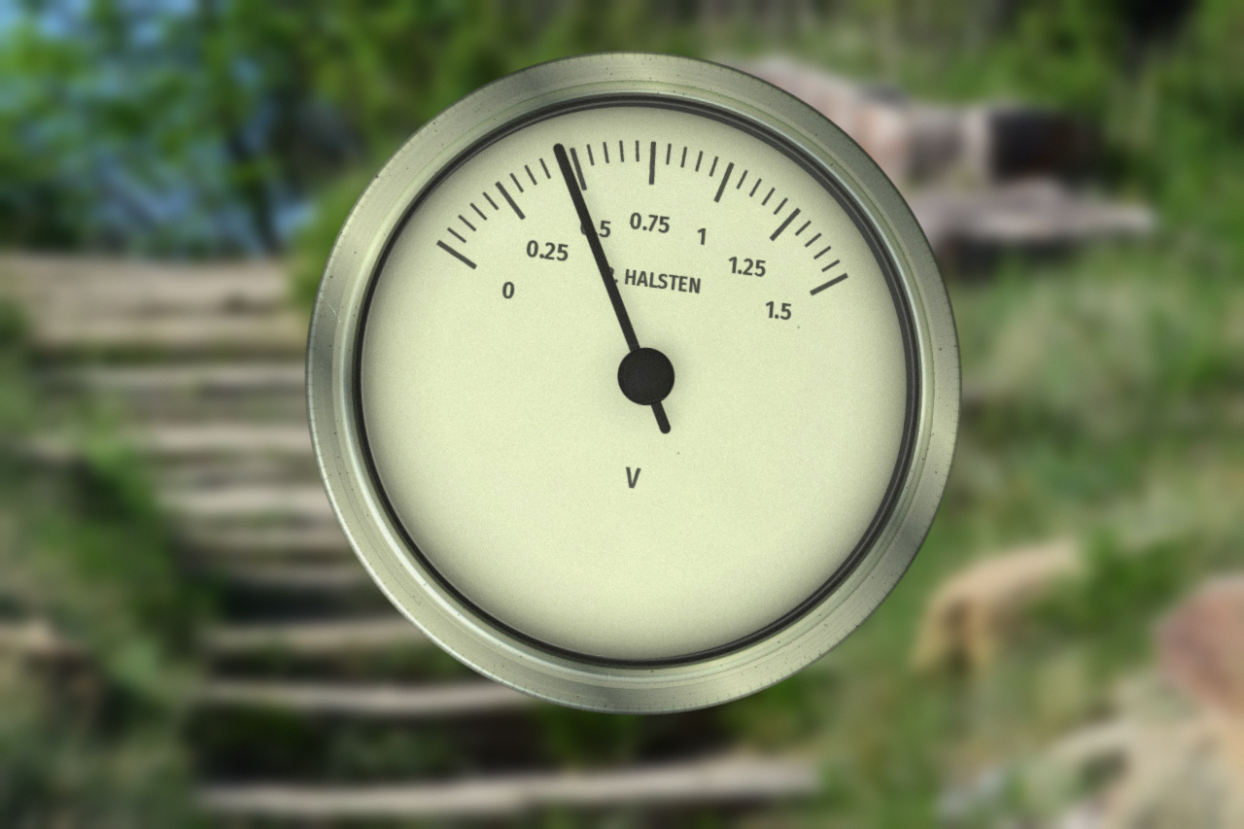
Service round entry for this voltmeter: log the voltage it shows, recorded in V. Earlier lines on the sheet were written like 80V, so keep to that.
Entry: 0.45V
